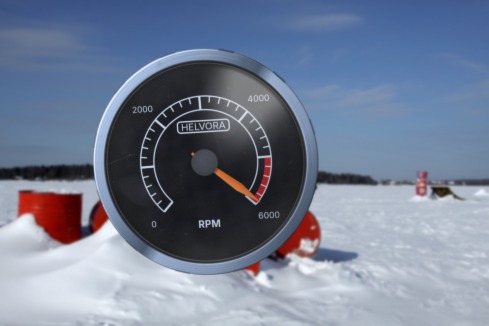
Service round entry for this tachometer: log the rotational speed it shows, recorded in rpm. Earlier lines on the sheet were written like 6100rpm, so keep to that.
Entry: 5900rpm
